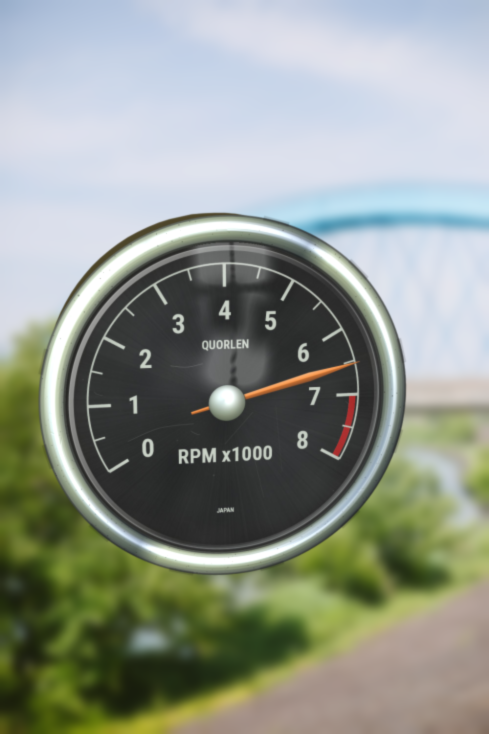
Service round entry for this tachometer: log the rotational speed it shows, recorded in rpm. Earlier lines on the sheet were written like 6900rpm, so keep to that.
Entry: 6500rpm
